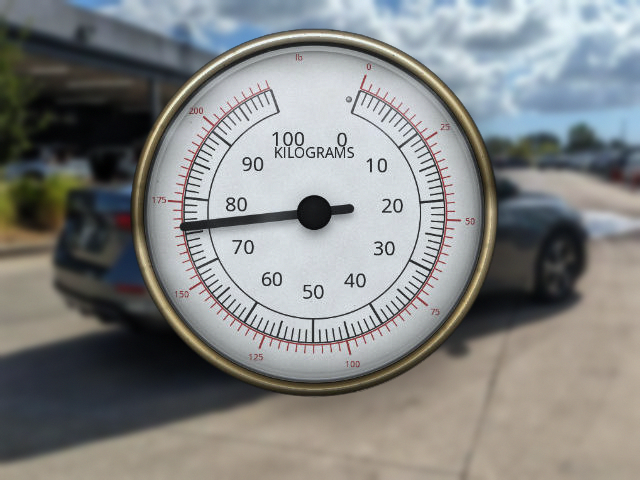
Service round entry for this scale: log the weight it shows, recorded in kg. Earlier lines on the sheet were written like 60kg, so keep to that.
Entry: 76kg
